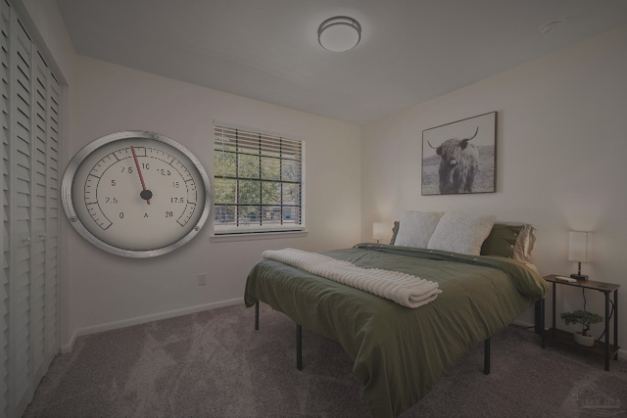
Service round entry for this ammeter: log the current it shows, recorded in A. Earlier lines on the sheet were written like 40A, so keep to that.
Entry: 9A
